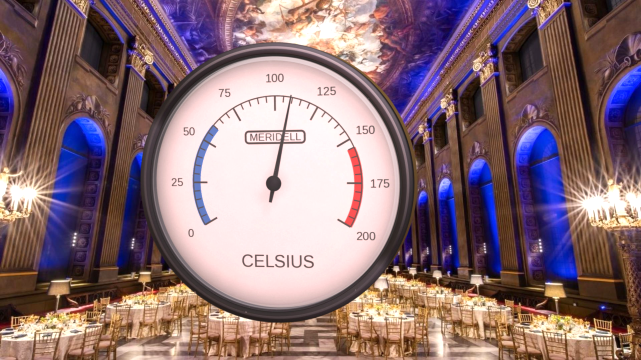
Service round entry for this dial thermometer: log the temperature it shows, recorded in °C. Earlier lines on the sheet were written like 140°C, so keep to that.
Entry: 110°C
